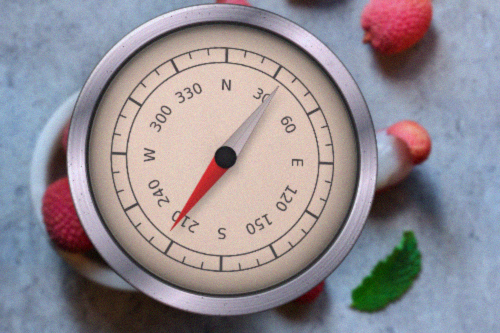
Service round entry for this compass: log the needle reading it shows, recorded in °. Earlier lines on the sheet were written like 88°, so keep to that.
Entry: 215°
